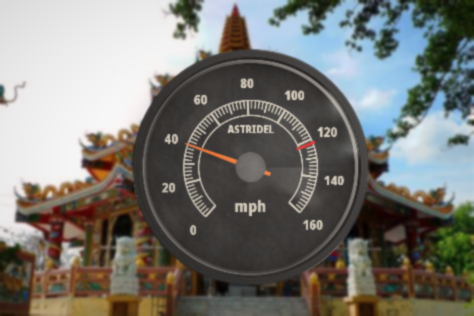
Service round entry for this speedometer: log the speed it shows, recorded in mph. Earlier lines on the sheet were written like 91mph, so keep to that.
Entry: 40mph
